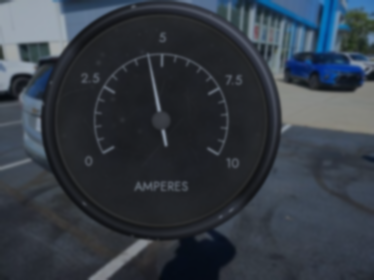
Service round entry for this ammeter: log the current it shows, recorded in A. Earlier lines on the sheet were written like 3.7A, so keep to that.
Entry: 4.5A
